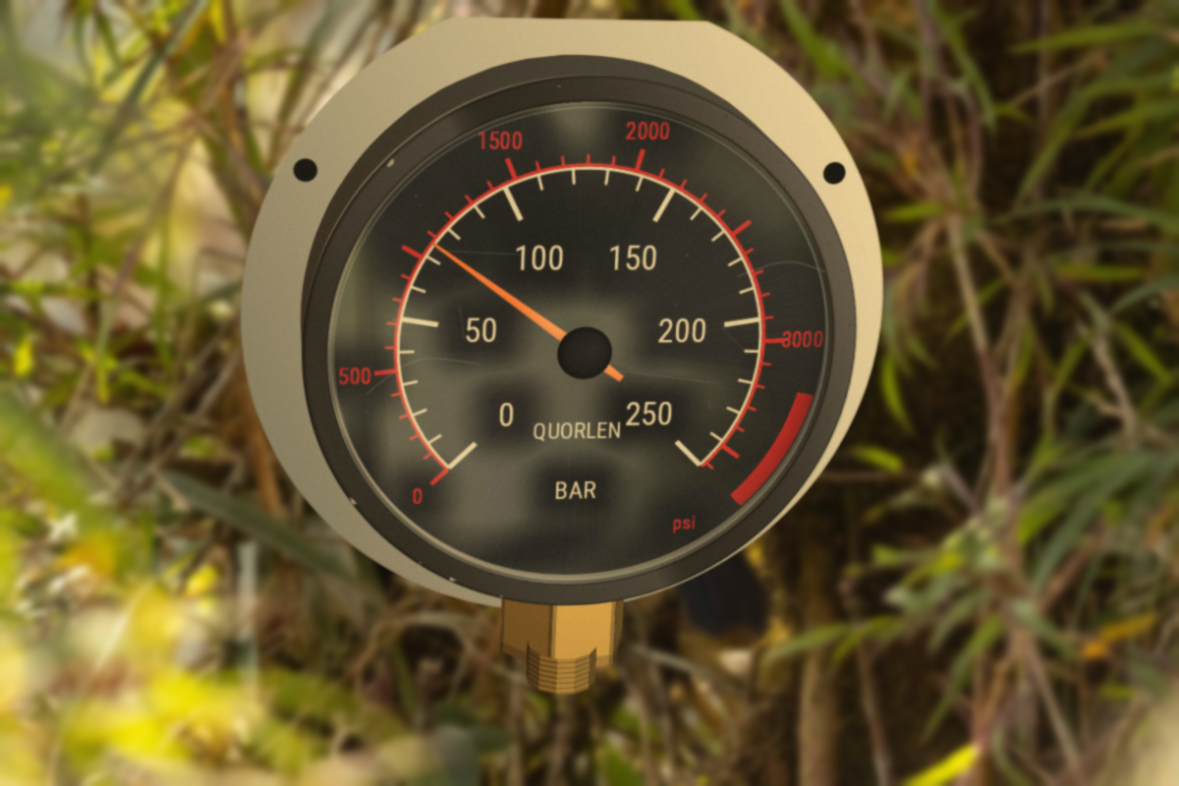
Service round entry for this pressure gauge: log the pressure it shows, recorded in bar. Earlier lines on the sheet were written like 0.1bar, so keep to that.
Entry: 75bar
